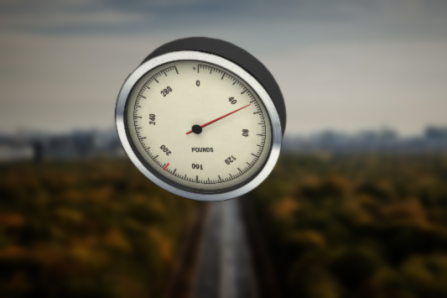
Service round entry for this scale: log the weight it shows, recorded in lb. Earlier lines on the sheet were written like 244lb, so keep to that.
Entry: 50lb
